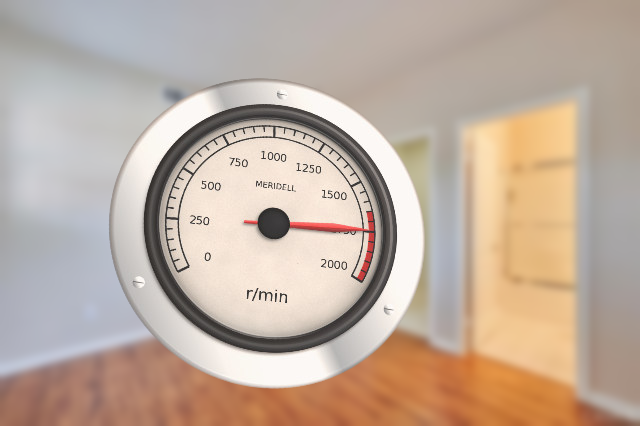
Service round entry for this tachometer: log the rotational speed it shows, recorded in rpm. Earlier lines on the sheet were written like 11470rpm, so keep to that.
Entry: 1750rpm
